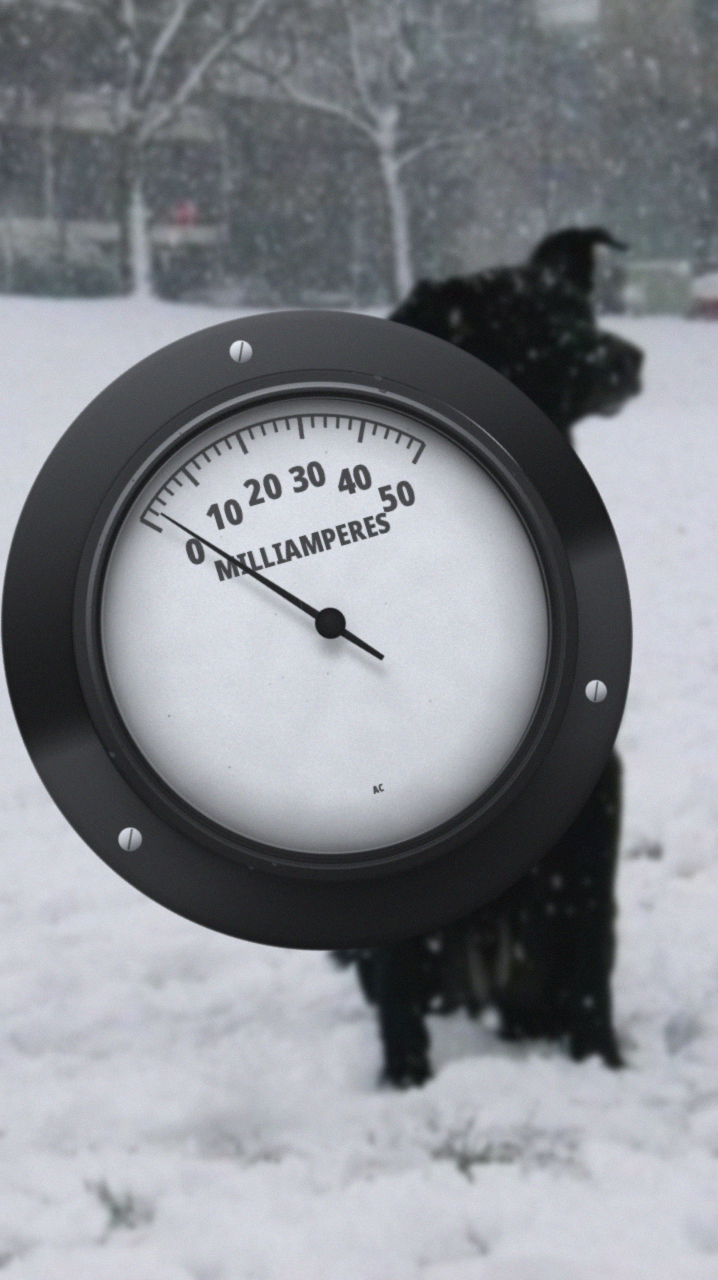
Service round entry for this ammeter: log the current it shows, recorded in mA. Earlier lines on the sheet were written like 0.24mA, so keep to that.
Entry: 2mA
